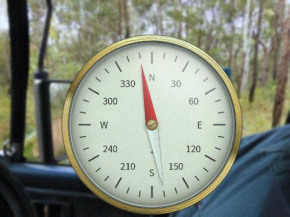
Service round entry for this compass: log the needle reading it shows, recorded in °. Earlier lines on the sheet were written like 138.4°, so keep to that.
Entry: 350°
